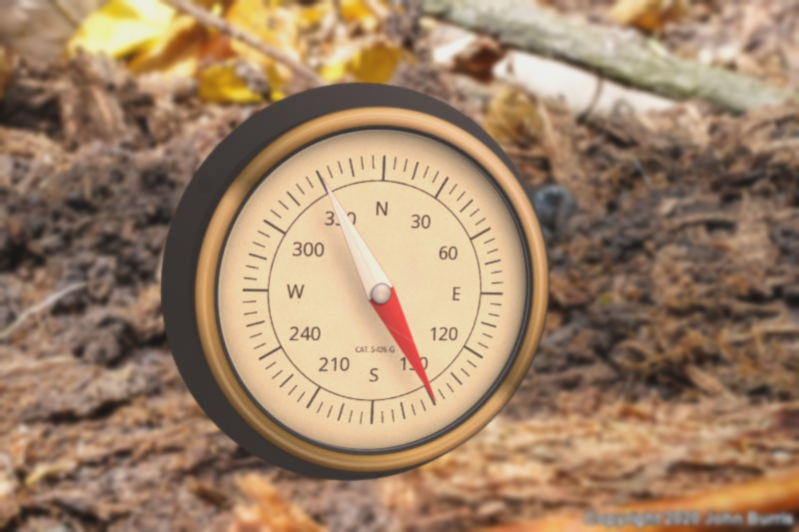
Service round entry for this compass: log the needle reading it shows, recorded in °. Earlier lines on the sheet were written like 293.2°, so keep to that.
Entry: 150°
